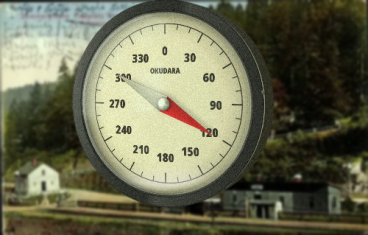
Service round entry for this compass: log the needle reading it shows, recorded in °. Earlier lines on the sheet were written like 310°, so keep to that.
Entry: 120°
